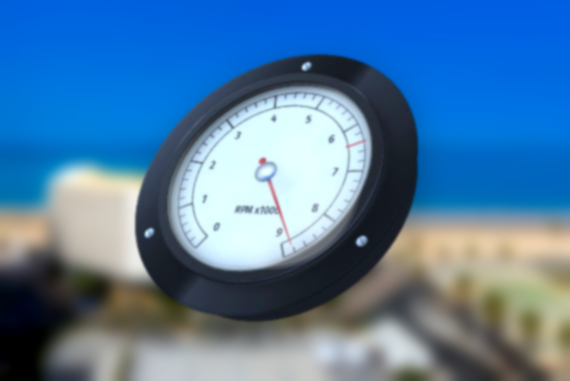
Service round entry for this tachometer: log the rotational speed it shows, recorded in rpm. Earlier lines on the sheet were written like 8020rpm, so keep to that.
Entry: 8800rpm
